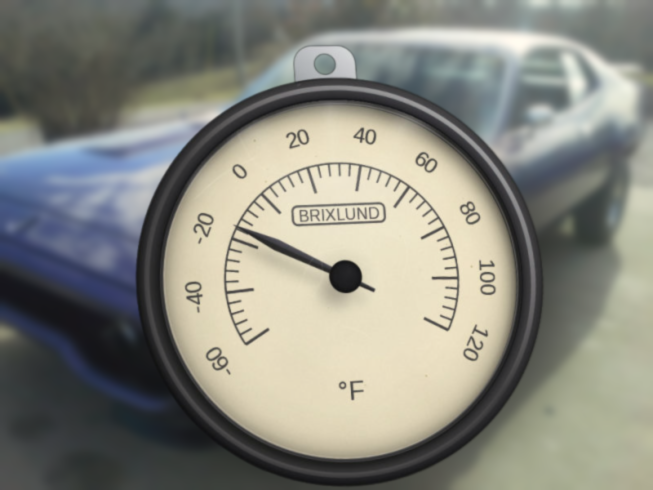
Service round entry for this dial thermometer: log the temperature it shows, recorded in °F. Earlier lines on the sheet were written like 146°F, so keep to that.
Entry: -16°F
